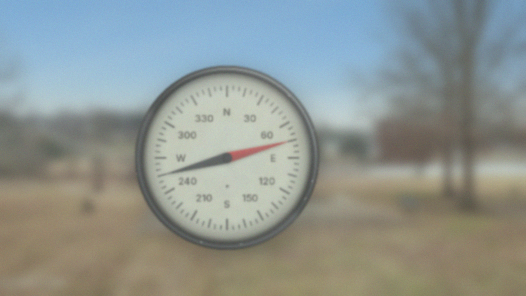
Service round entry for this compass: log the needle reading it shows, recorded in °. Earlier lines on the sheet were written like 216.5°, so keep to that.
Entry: 75°
